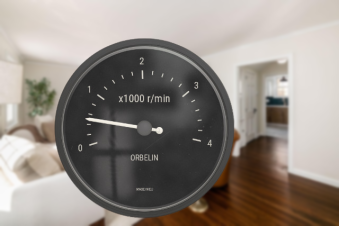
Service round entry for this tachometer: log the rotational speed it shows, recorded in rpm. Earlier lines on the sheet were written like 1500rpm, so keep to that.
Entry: 500rpm
